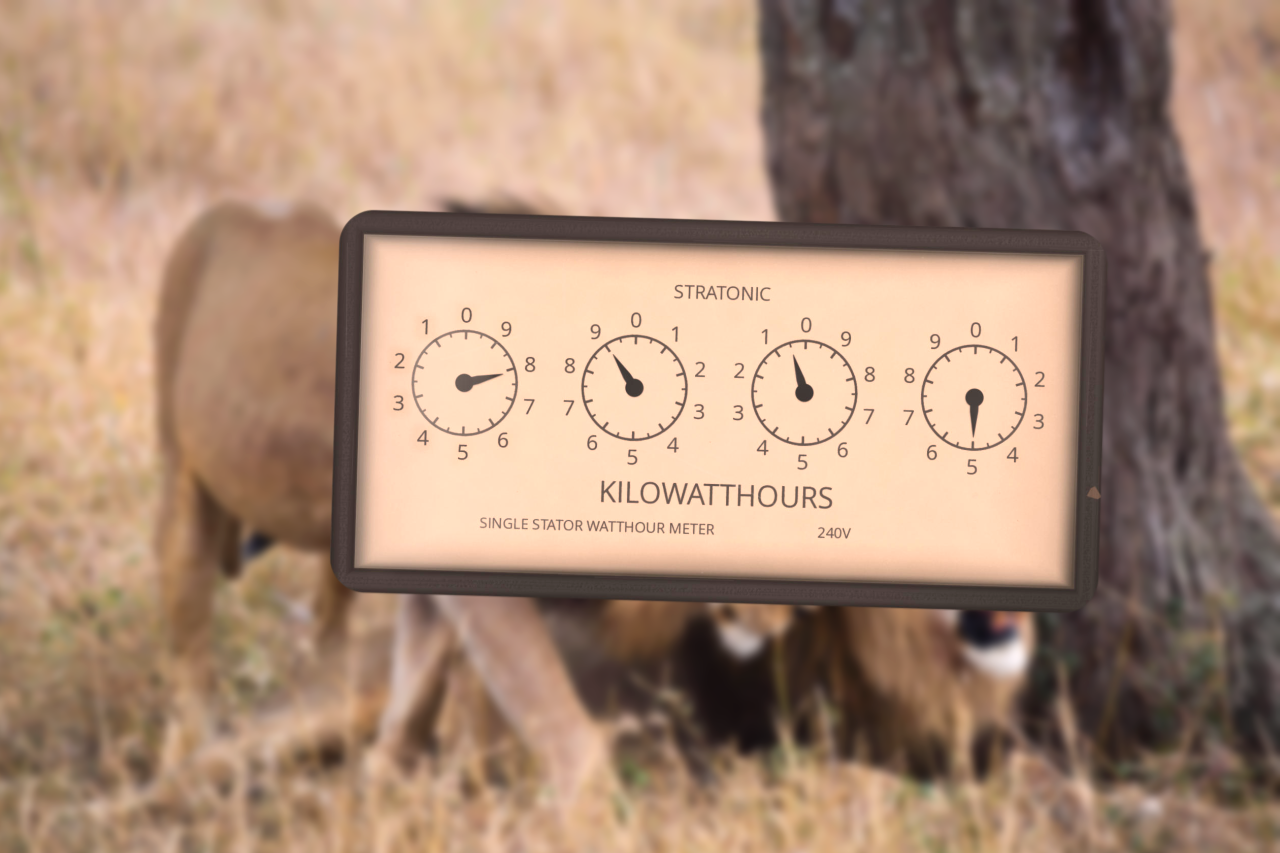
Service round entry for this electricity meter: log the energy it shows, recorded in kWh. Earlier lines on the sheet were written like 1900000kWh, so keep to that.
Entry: 7905kWh
